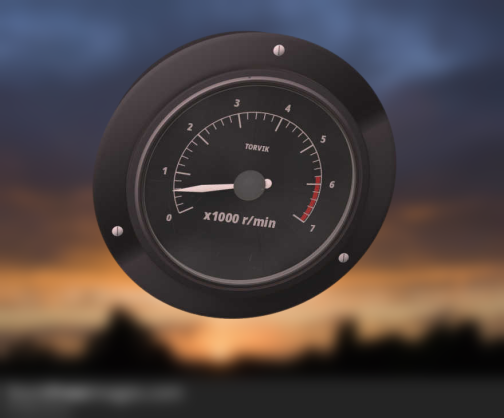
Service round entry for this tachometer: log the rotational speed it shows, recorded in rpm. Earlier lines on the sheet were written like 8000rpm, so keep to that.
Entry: 600rpm
